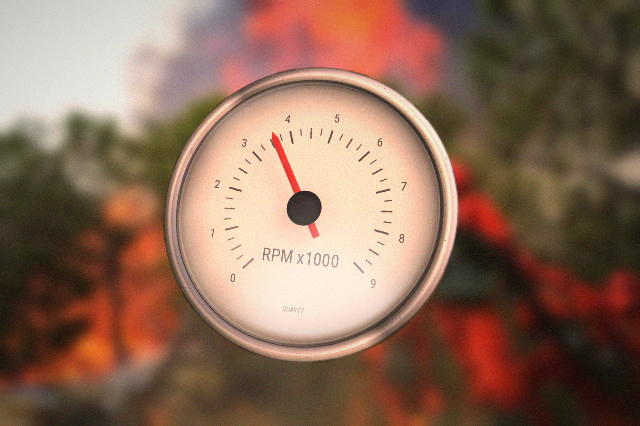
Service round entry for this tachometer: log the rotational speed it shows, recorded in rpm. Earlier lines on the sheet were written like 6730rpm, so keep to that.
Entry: 3625rpm
